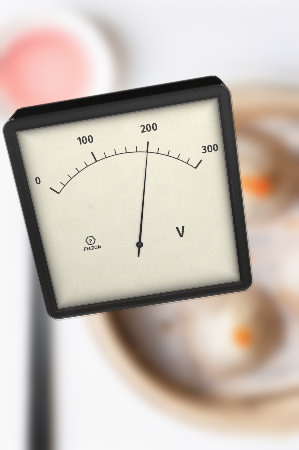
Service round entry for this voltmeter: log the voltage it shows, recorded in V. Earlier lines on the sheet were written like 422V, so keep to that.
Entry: 200V
